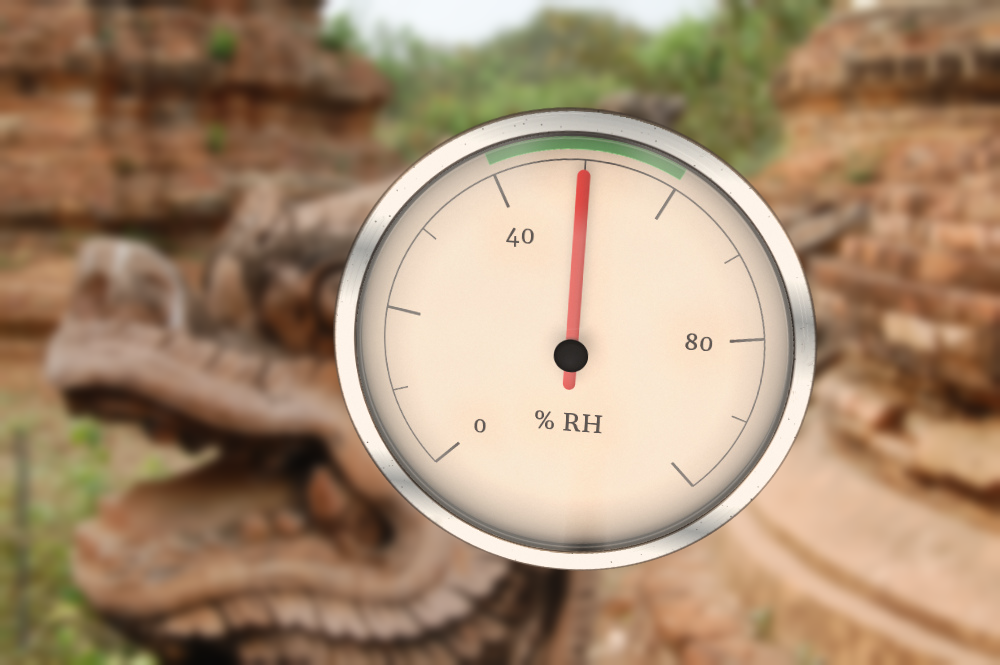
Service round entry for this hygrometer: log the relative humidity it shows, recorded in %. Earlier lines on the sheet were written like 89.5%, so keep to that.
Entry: 50%
